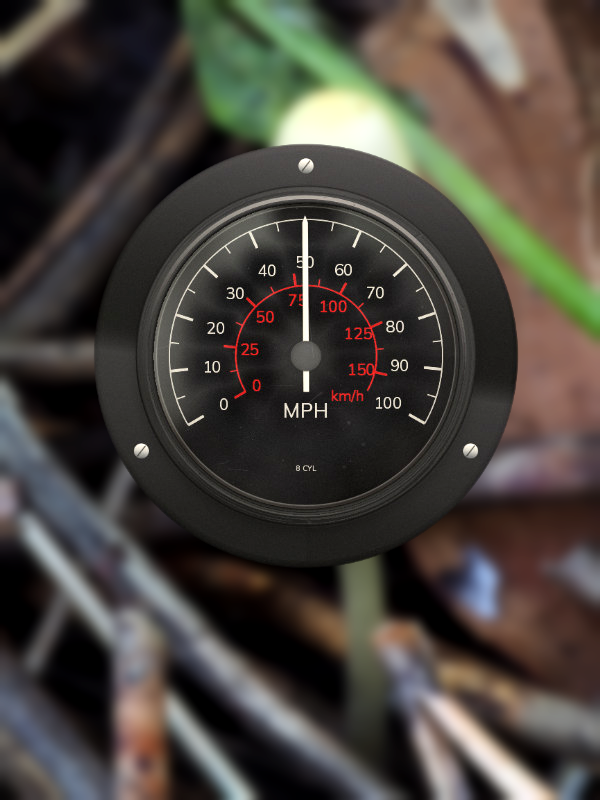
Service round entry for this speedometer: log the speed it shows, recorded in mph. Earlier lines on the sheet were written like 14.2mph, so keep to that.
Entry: 50mph
